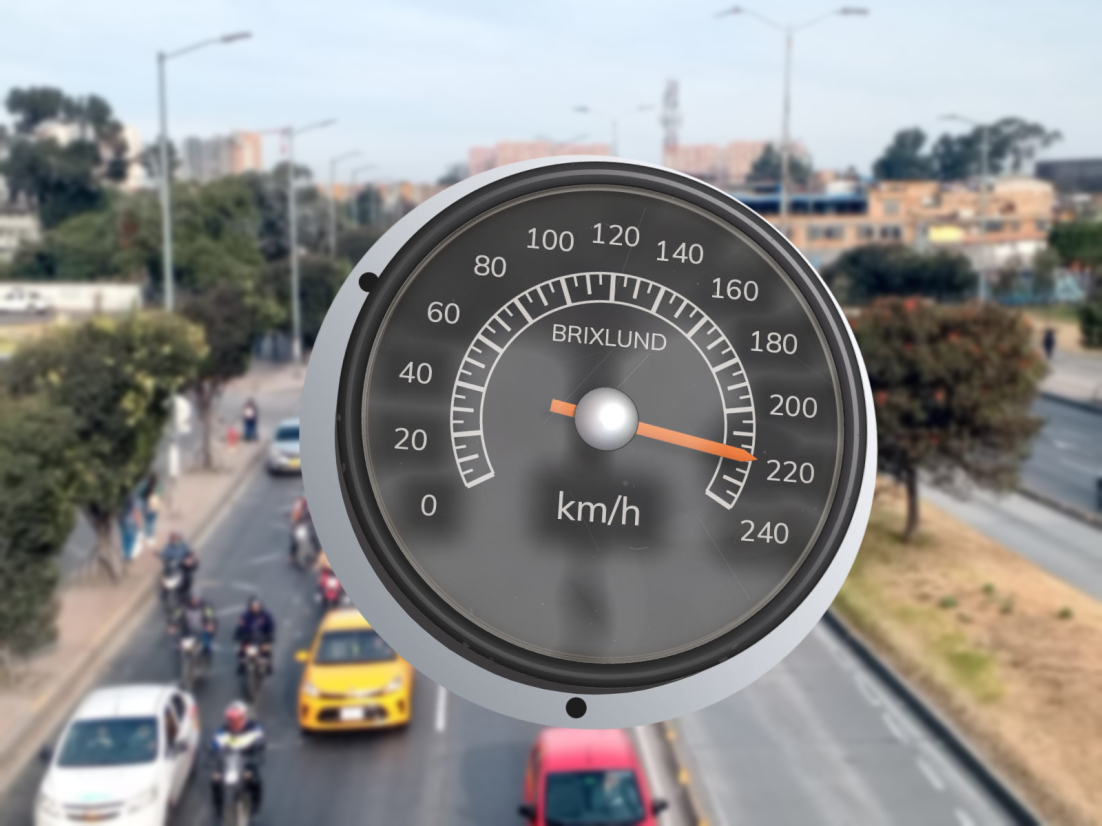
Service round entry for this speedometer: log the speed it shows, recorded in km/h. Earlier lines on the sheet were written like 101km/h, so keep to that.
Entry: 220km/h
